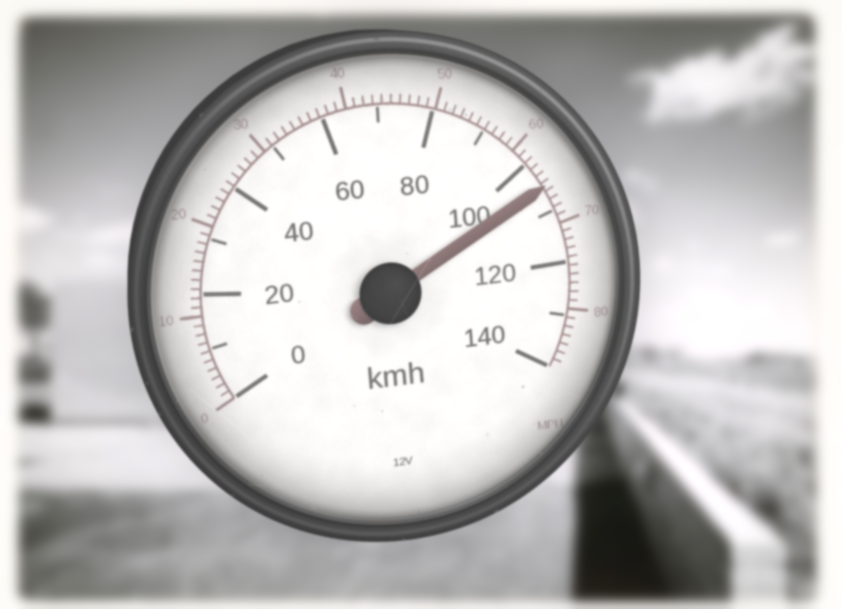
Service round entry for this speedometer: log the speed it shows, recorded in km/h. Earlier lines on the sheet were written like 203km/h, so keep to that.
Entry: 105km/h
